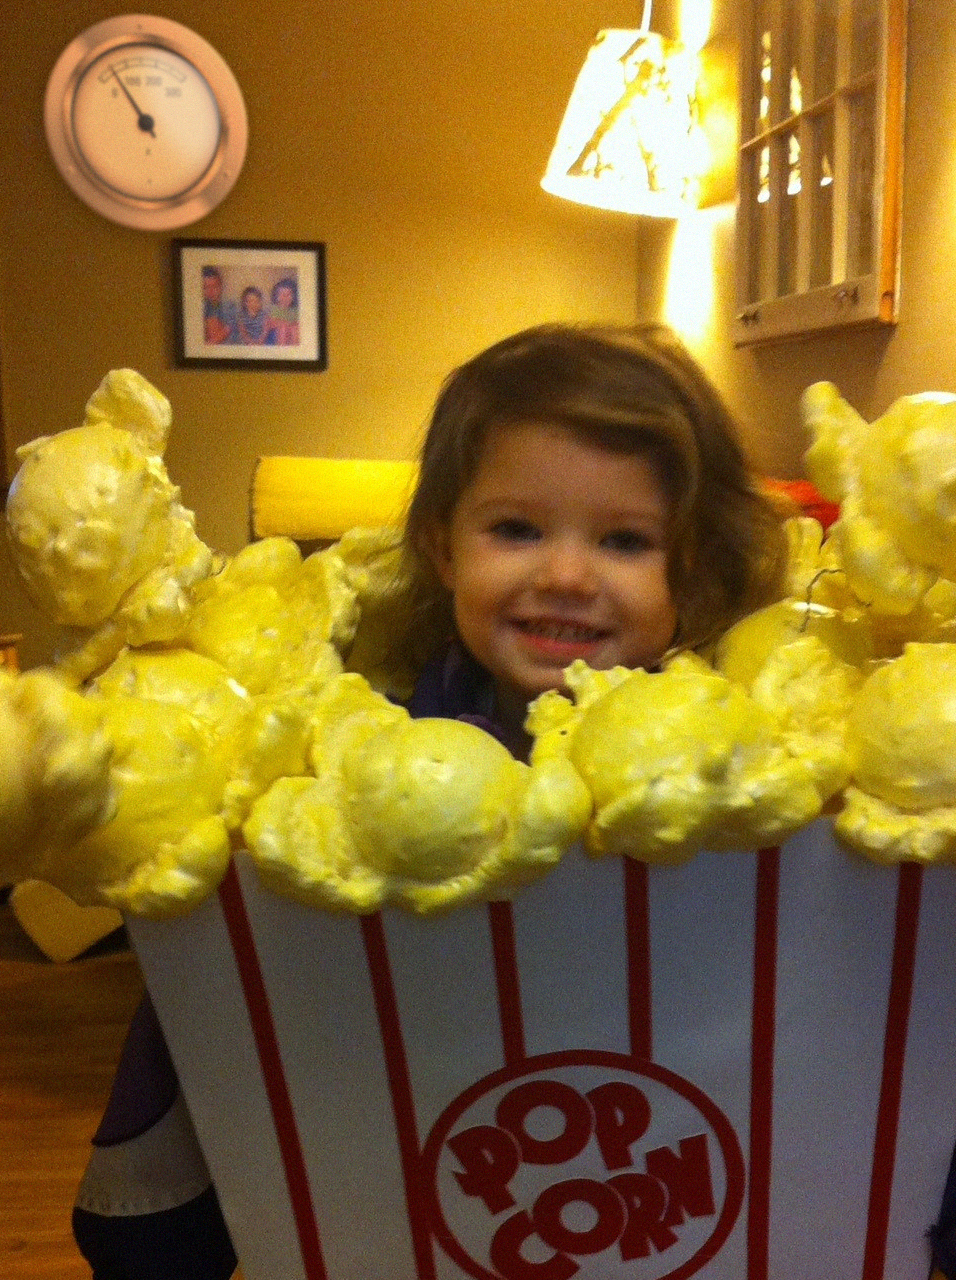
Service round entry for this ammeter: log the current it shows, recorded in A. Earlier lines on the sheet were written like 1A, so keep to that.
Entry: 50A
